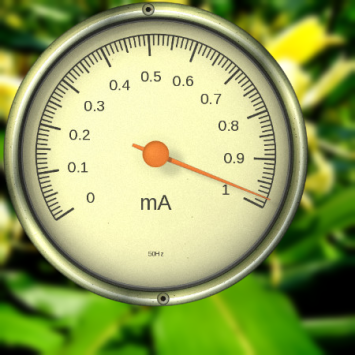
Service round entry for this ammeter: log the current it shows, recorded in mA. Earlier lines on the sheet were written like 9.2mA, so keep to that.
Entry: 0.98mA
